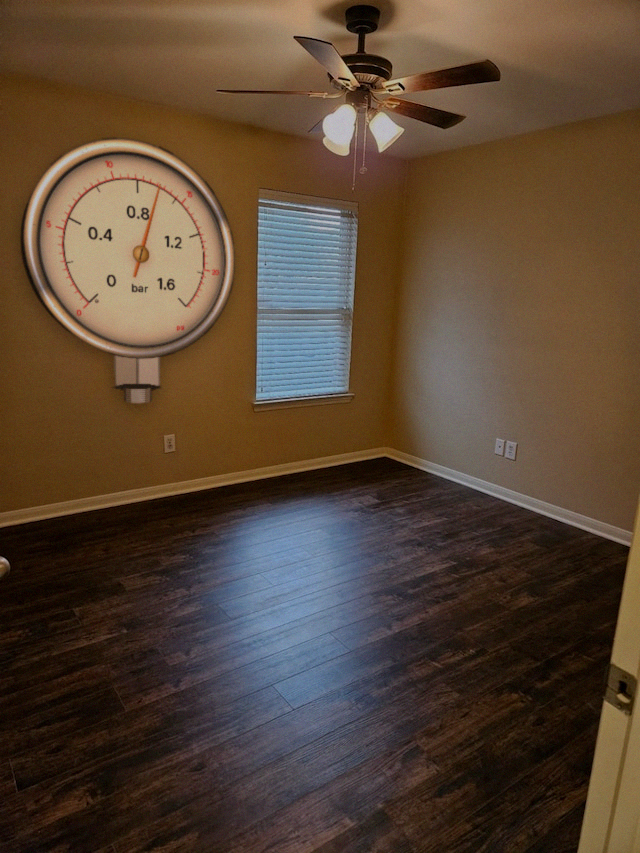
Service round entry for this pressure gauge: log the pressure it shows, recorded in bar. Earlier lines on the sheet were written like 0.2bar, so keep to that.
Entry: 0.9bar
